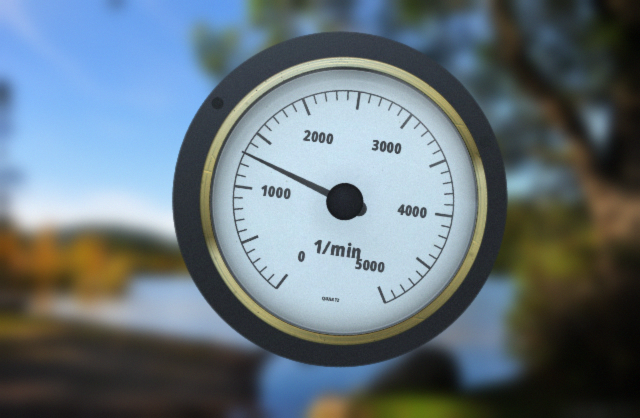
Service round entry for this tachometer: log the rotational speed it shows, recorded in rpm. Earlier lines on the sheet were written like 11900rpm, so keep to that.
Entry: 1300rpm
